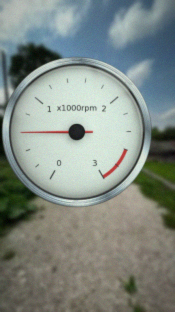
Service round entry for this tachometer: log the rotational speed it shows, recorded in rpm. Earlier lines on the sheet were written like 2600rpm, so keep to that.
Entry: 600rpm
